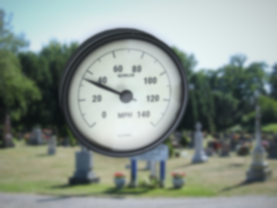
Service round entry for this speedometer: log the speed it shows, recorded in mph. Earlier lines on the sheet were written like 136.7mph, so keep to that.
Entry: 35mph
